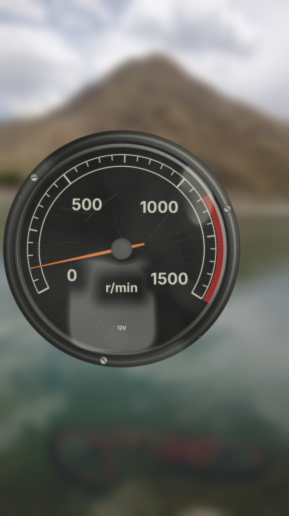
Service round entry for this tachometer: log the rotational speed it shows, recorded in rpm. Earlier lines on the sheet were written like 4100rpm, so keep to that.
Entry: 100rpm
